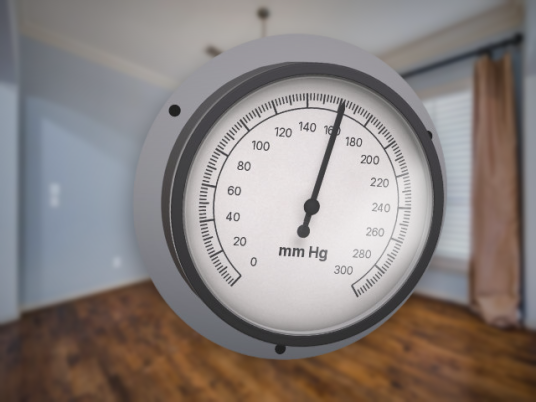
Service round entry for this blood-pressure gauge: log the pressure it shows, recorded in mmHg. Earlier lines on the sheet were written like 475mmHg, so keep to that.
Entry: 160mmHg
